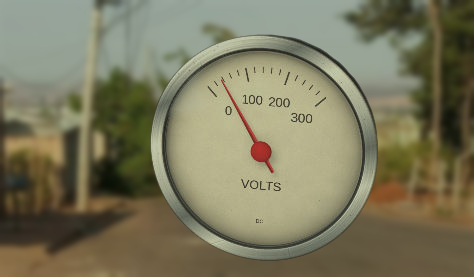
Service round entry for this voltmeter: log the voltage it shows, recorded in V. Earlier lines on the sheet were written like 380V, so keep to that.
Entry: 40V
